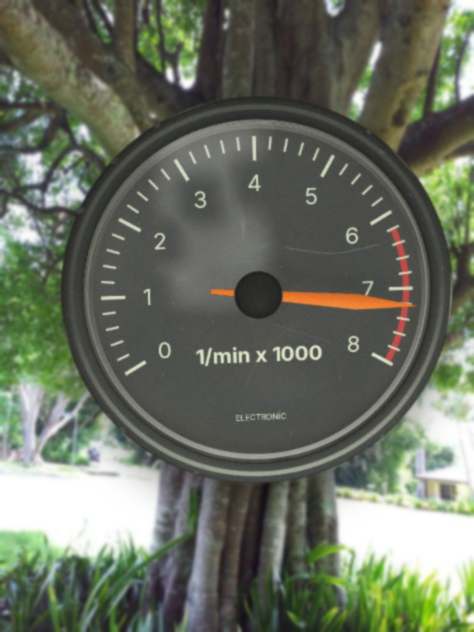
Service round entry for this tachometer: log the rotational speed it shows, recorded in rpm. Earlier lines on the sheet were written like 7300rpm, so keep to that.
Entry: 7200rpm
